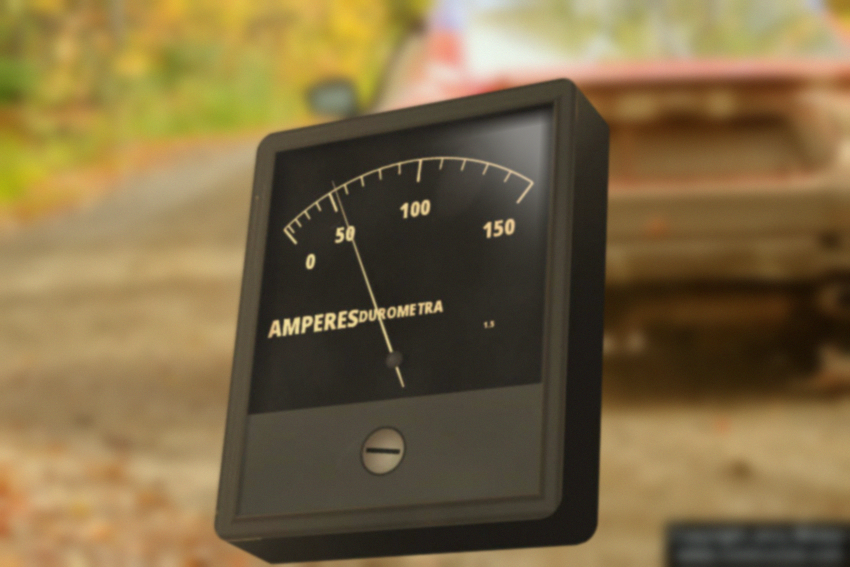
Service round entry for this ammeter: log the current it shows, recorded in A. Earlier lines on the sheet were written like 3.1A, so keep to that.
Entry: 55A
